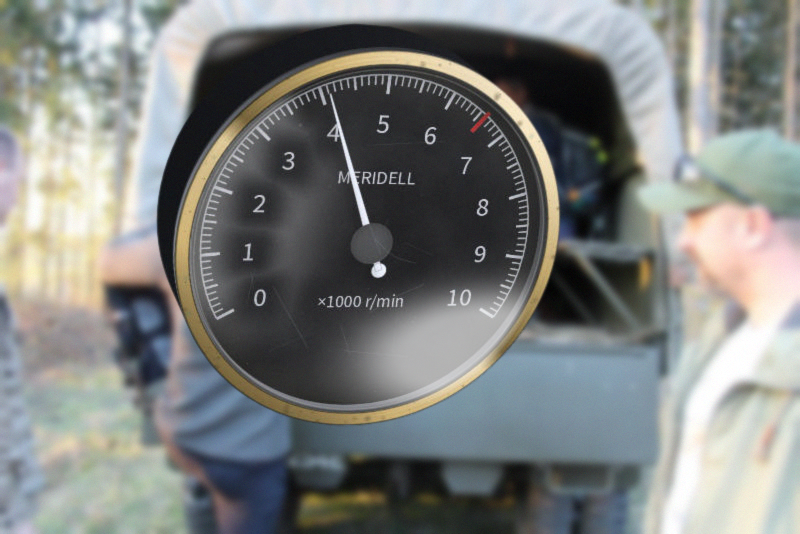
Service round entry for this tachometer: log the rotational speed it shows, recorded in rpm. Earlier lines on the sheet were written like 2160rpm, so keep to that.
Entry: 4100rpm
